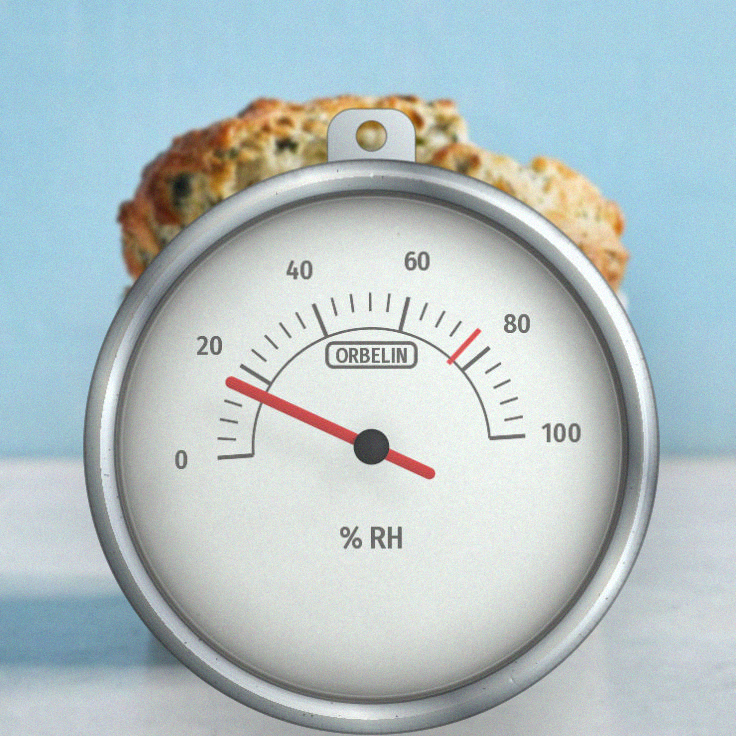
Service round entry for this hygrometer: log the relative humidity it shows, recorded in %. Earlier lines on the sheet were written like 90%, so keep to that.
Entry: 16%
